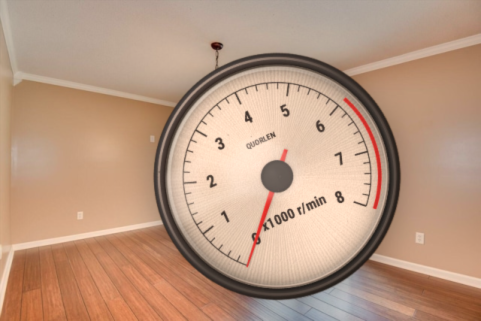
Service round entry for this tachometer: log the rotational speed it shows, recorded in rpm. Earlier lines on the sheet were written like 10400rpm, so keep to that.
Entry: 0rpm
